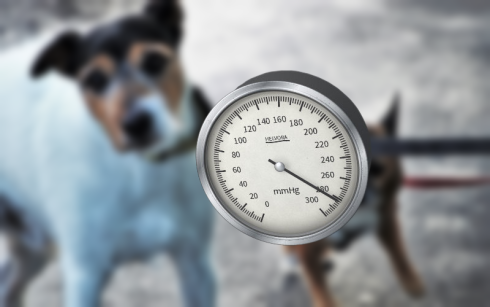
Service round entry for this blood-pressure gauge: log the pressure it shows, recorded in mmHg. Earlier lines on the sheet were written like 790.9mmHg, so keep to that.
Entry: 280mmHg
